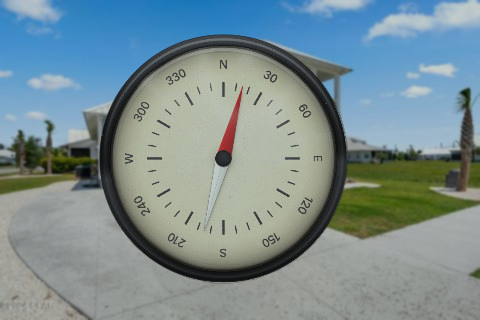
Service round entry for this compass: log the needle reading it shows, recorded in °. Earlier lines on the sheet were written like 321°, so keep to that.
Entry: 15°
